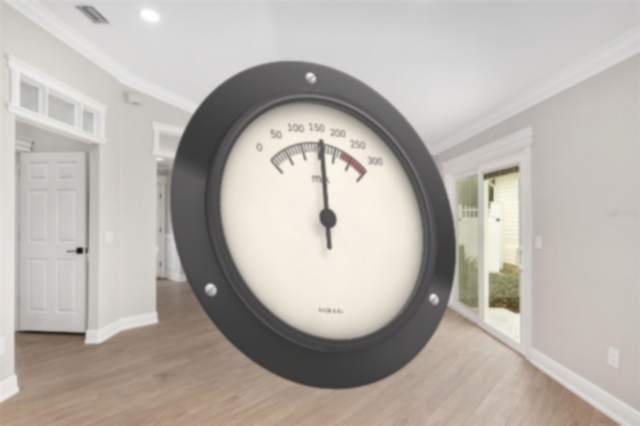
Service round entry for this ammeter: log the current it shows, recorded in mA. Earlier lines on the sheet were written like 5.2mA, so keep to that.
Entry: 150mA
